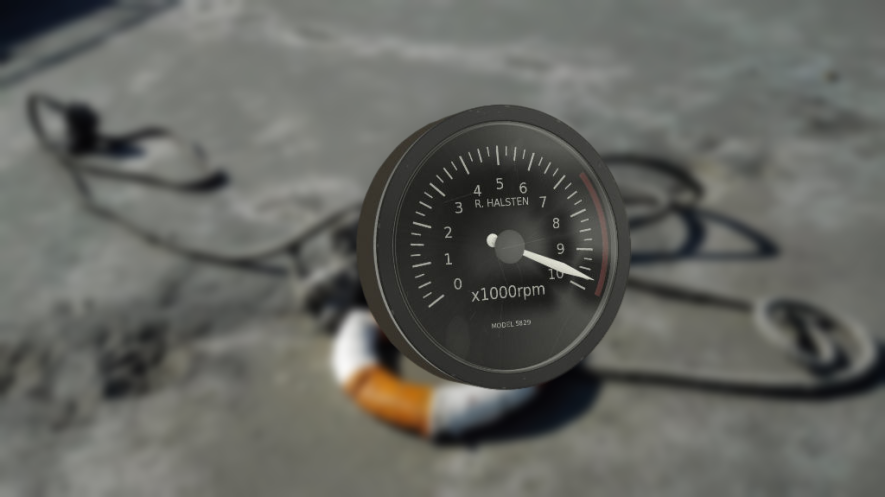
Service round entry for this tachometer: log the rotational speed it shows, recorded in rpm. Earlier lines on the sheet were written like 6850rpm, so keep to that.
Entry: 9750rpm
